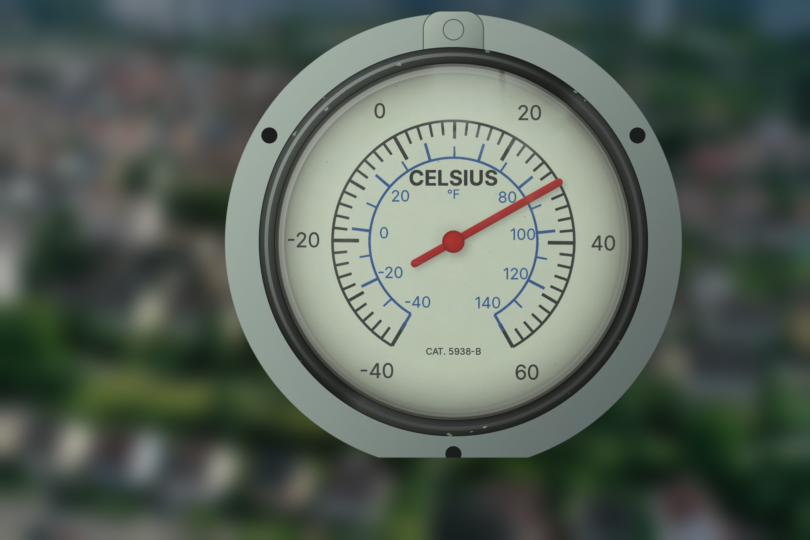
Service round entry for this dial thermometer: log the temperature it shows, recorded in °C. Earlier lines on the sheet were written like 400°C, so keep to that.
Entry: 30°C
